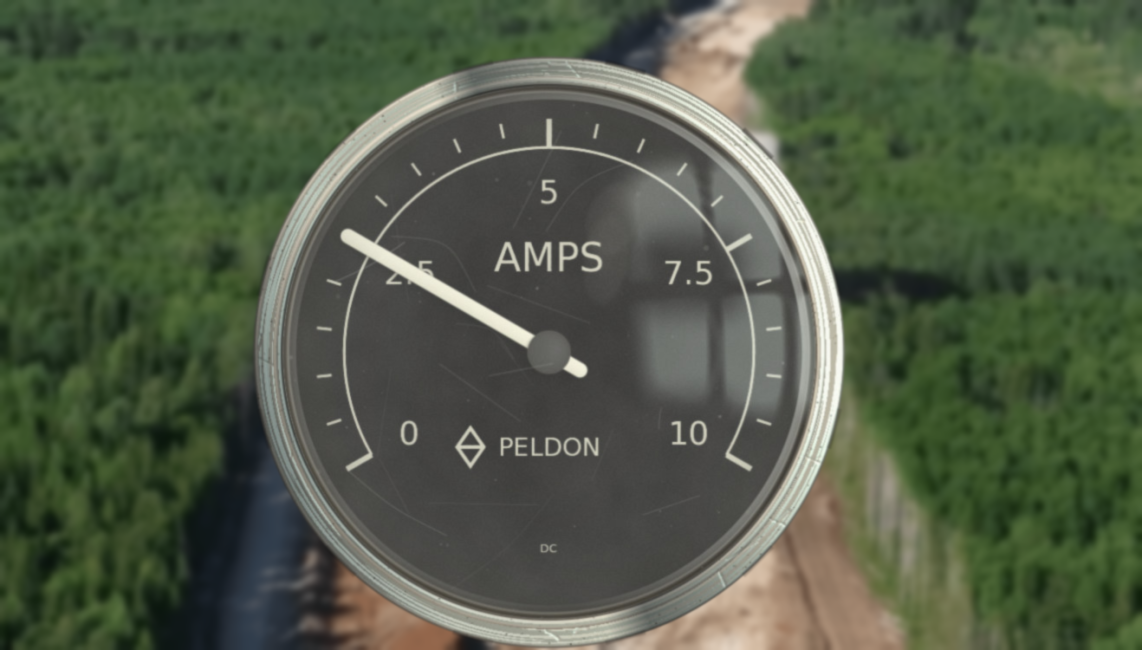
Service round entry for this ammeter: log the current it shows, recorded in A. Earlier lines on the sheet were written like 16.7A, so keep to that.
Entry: 2.5A
